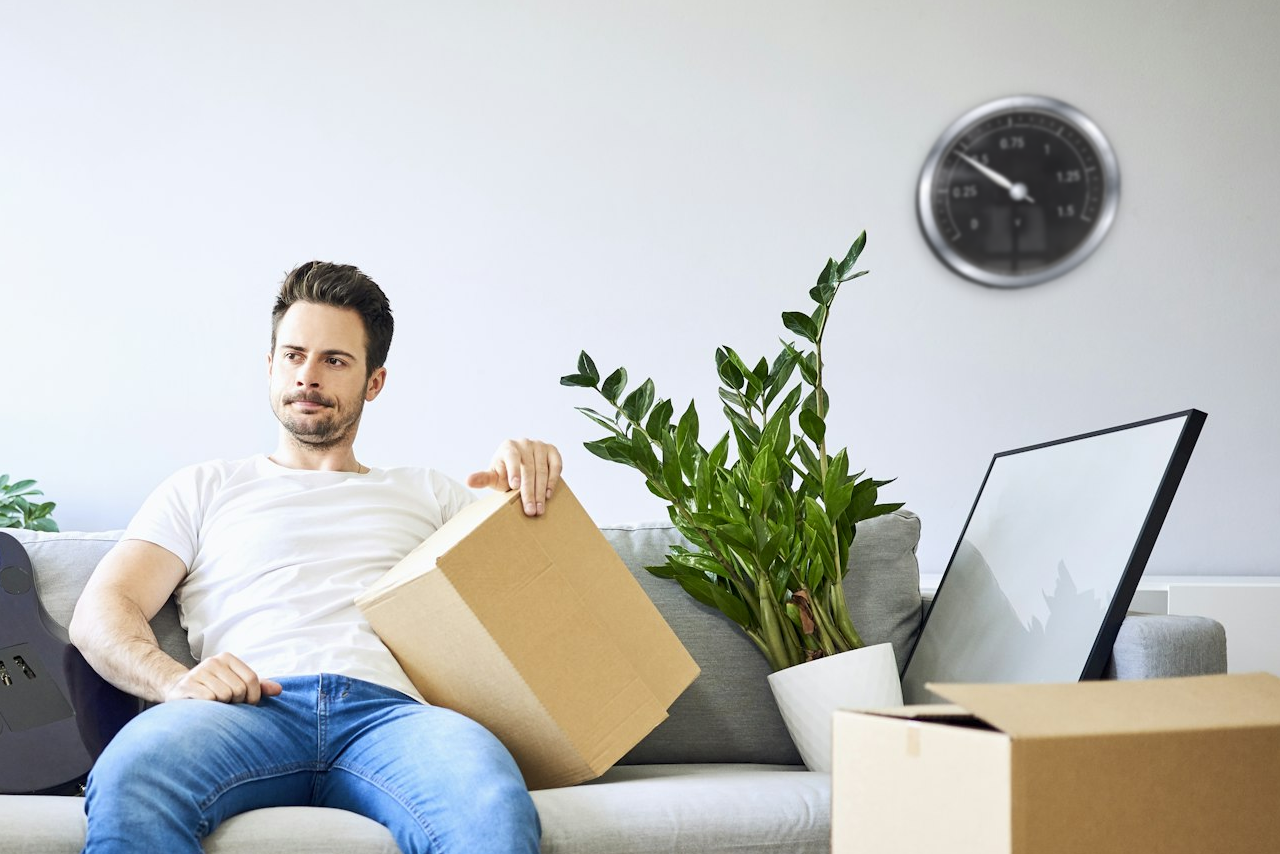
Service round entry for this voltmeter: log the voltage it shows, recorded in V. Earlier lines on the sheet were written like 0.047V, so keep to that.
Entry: 0.45V
